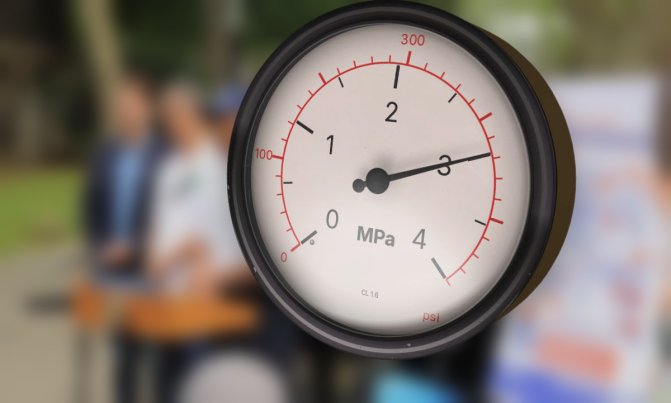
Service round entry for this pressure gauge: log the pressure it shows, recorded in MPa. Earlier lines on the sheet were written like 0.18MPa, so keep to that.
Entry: 3MPa
